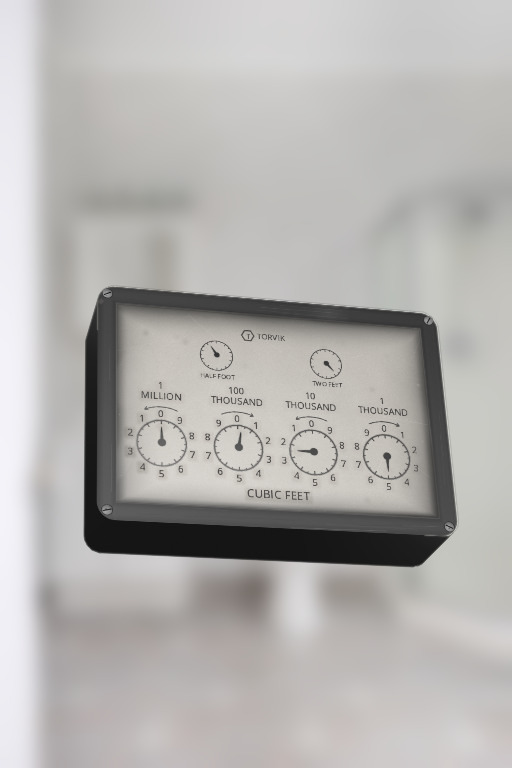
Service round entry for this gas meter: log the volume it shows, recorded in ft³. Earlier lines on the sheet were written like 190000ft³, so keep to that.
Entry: 2500ft³
